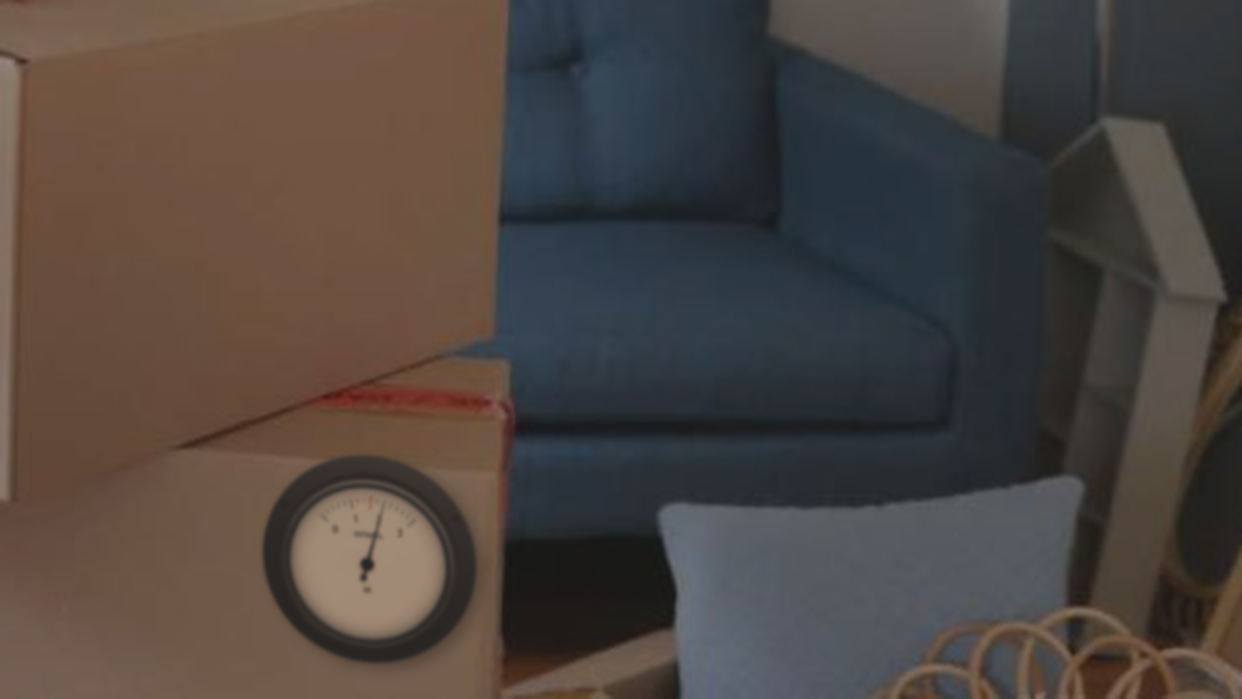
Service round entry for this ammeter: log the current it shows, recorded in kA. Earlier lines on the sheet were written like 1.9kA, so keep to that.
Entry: 2kA
